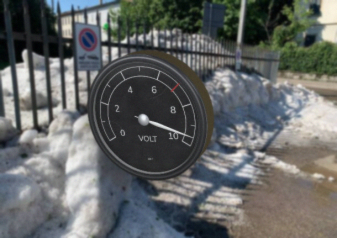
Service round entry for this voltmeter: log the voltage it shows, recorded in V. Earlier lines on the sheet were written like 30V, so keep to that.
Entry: 9.5V
